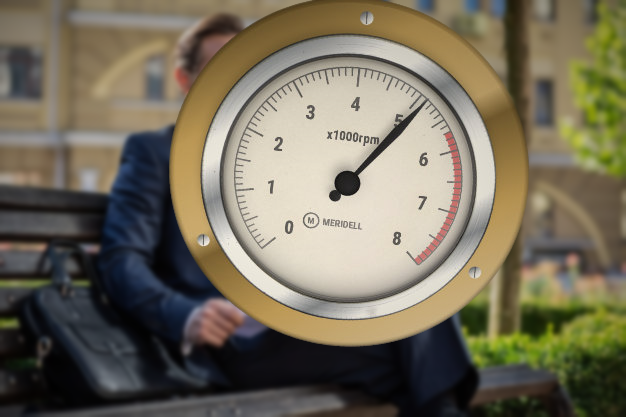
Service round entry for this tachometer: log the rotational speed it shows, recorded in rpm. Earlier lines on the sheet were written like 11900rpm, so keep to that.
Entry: 5100rpm
